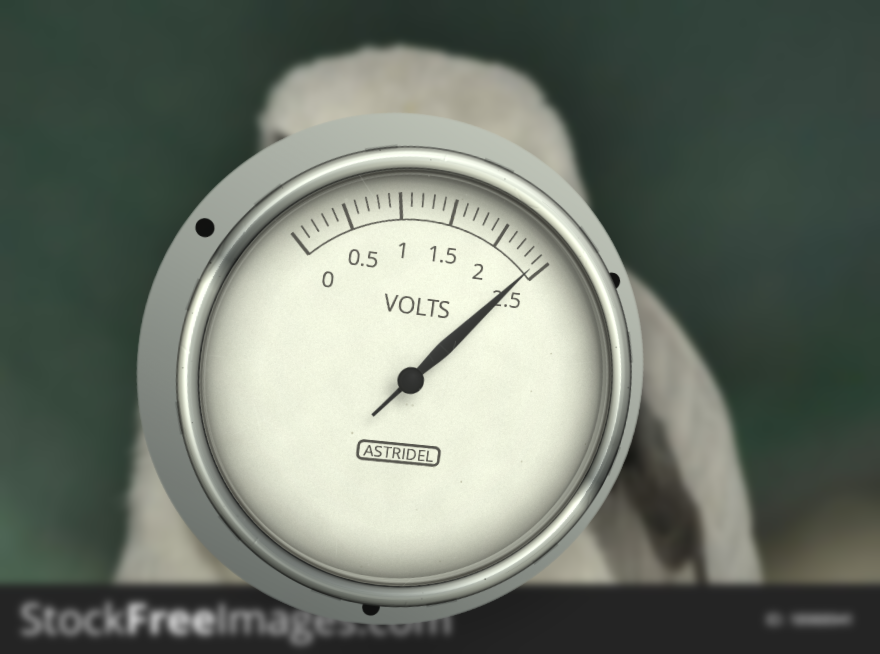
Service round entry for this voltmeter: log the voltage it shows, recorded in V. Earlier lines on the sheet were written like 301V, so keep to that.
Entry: 2.4V
